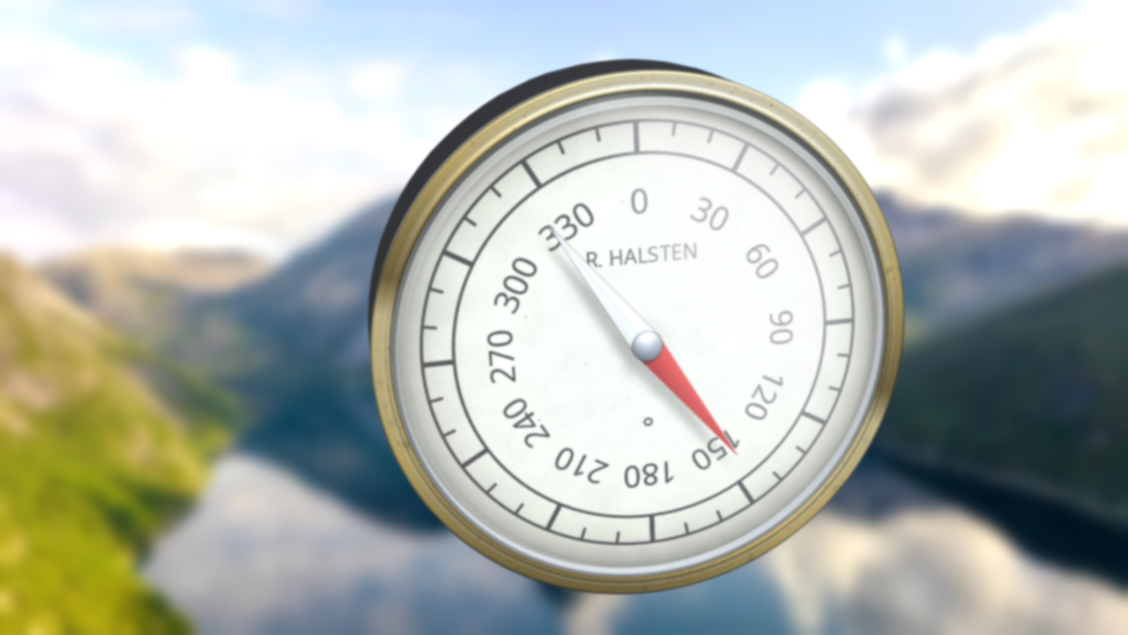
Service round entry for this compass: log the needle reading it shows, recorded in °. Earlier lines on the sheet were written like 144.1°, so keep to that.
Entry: 145°
